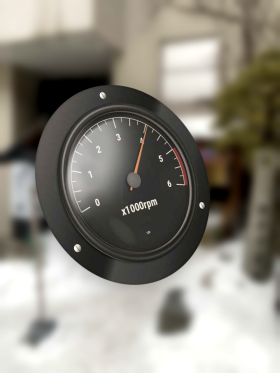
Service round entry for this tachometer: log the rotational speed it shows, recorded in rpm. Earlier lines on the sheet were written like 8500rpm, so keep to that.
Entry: 4000rpm
